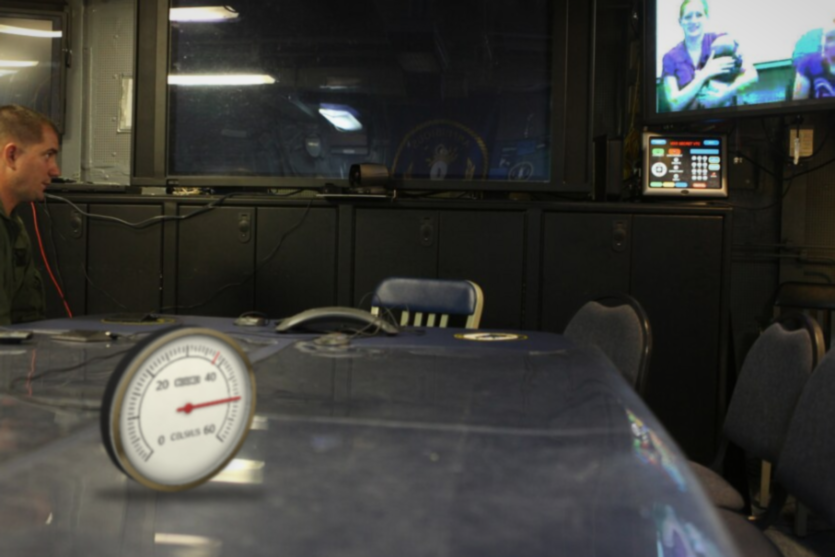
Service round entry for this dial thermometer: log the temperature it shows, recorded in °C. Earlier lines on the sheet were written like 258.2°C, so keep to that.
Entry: 50°C
